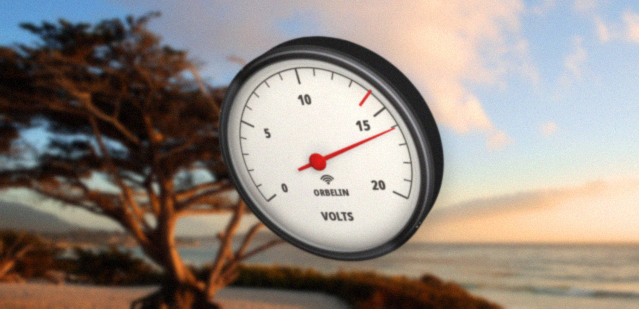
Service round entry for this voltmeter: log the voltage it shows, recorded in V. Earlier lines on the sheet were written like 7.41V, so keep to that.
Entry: 16V
